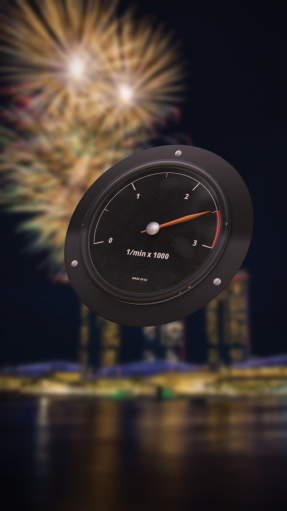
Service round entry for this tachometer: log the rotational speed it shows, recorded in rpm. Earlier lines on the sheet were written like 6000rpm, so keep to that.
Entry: 2500rpm
